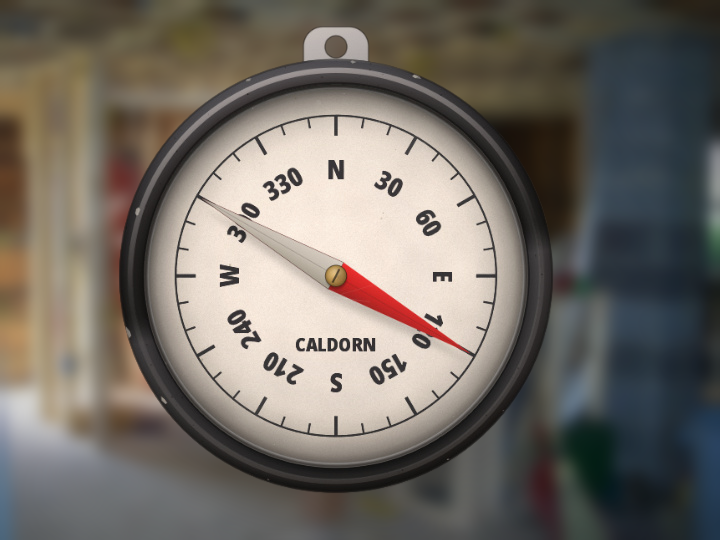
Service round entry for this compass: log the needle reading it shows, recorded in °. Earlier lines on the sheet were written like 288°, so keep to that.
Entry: 120°
